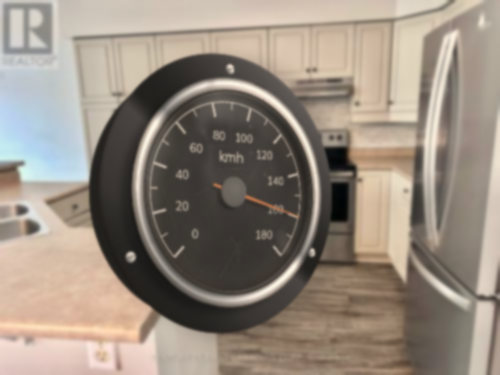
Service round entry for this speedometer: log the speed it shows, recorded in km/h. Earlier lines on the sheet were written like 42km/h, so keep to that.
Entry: 160km/h
